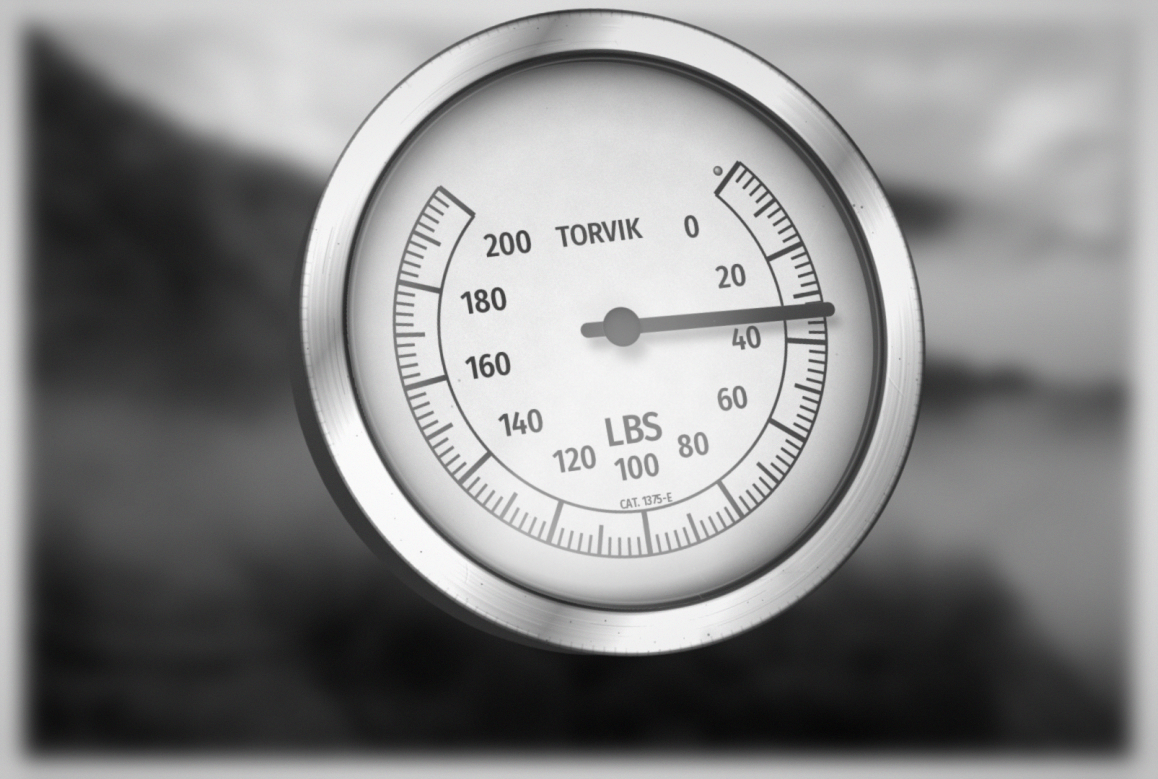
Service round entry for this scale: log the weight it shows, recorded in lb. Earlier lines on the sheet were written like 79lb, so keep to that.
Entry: 34lb
